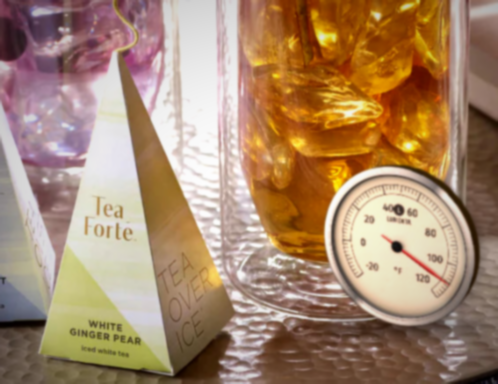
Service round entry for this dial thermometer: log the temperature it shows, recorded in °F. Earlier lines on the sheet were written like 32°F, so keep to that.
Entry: 110°F
